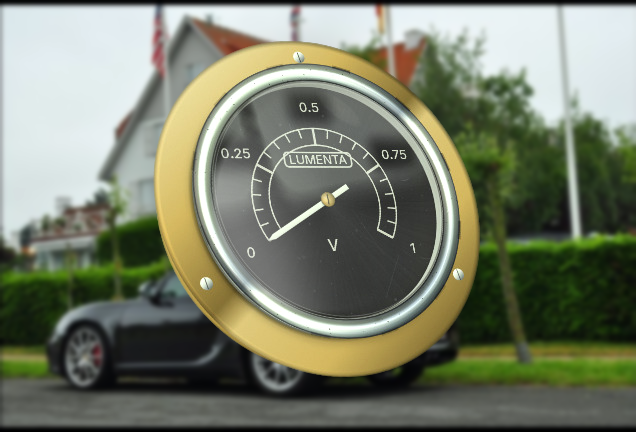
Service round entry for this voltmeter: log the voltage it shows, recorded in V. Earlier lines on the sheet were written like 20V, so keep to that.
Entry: 0V
